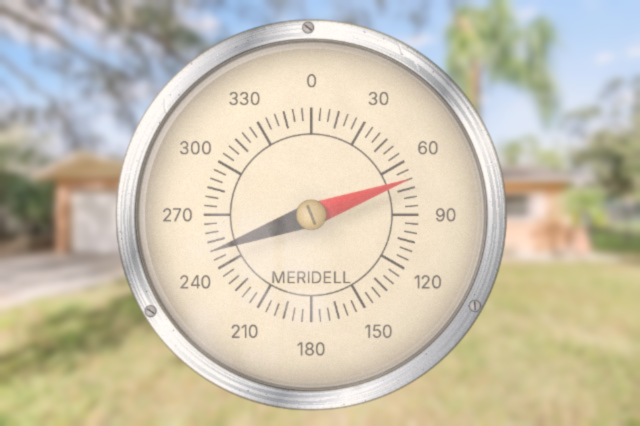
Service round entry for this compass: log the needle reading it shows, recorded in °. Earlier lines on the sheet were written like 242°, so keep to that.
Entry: 70°
